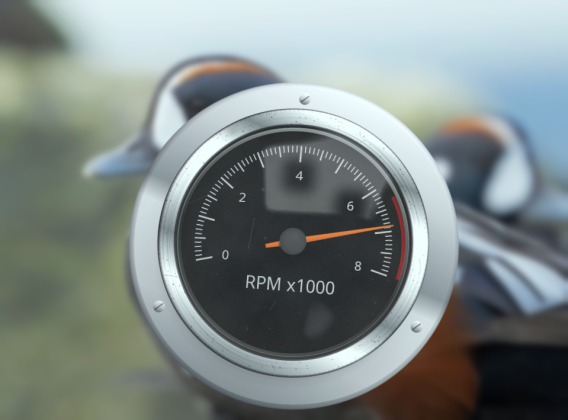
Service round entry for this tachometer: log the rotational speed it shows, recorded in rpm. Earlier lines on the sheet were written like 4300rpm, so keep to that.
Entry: 6900rpm
